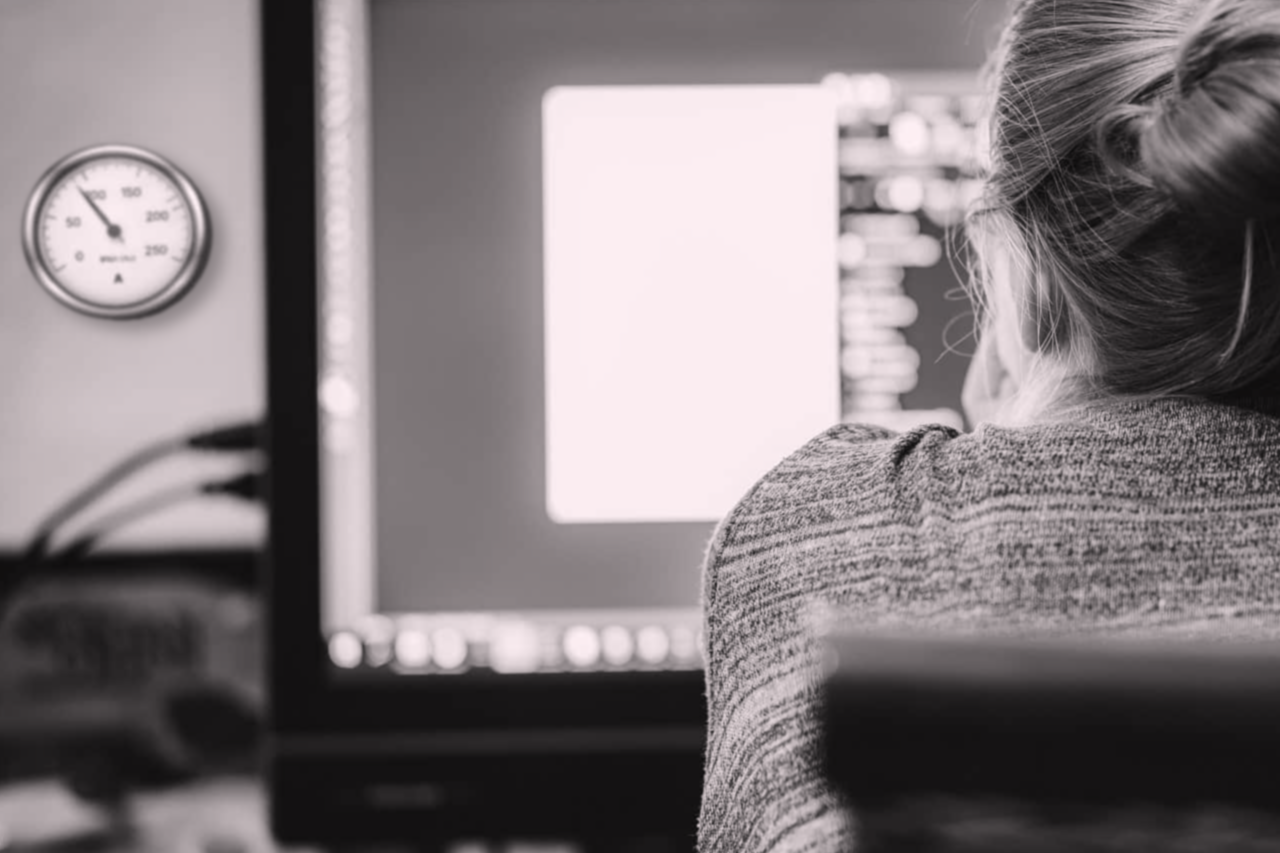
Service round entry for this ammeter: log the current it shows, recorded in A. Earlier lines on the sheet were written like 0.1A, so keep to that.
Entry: 90A
